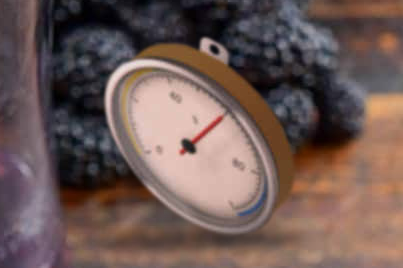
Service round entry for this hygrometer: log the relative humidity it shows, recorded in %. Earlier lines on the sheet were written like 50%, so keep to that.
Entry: 60%
